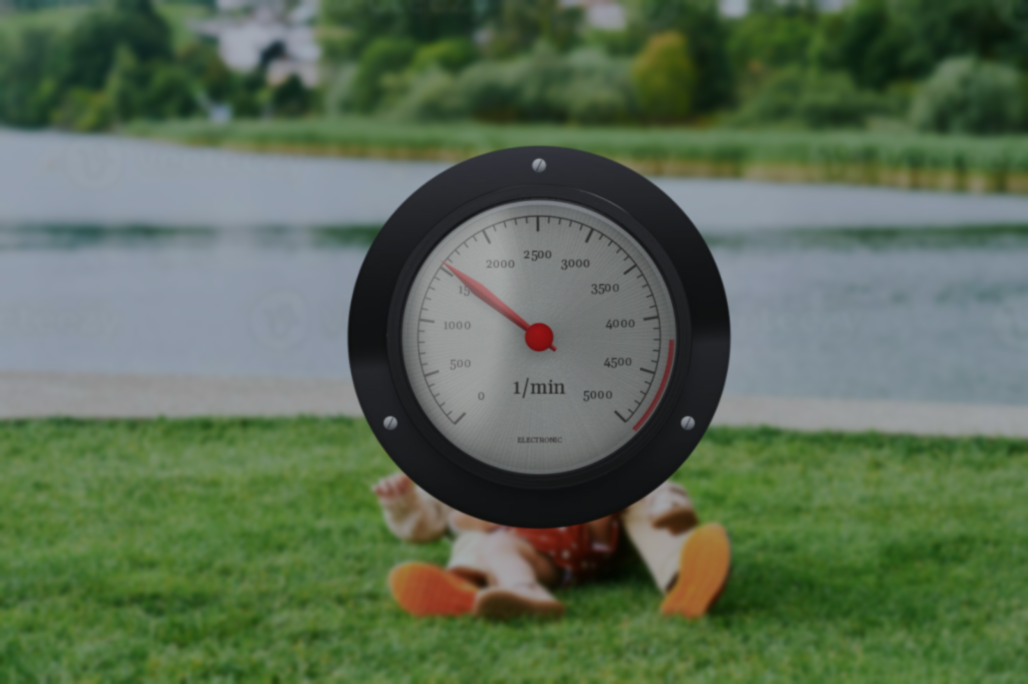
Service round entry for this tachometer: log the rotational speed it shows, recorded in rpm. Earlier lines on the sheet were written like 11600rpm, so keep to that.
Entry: 1550rpm
